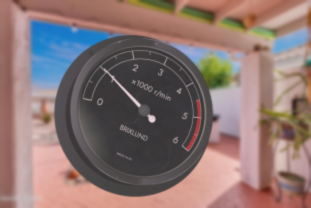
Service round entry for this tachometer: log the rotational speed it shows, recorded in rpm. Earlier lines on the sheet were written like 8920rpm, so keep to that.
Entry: 1000rpm
